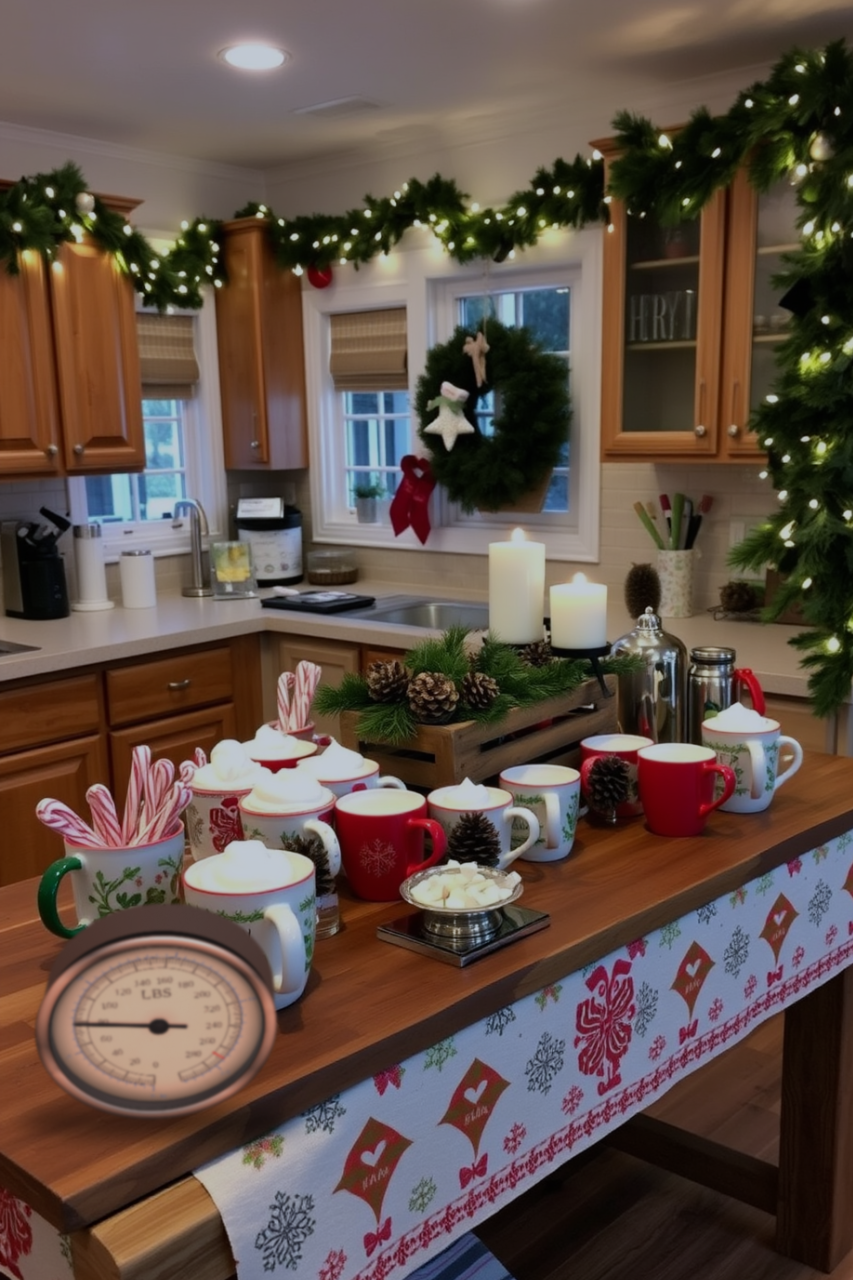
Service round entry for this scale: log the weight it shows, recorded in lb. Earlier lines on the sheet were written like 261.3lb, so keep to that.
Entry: 80lb
